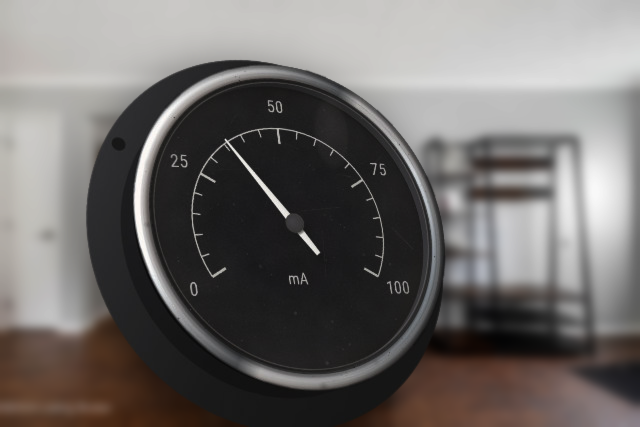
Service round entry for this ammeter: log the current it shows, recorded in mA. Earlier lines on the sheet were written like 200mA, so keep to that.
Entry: 35mA
